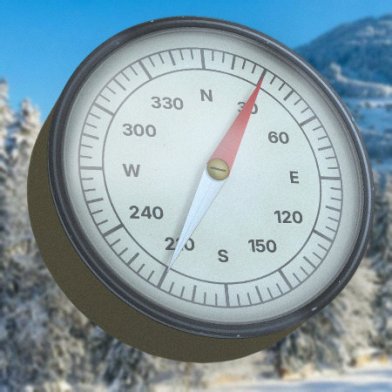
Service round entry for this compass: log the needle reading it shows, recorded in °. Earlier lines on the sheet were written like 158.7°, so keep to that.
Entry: 30°
